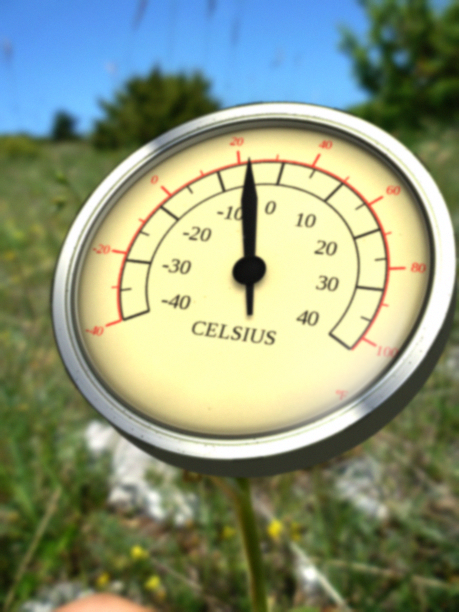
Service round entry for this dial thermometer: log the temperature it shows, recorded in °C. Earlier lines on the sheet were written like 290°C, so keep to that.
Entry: -5°C
